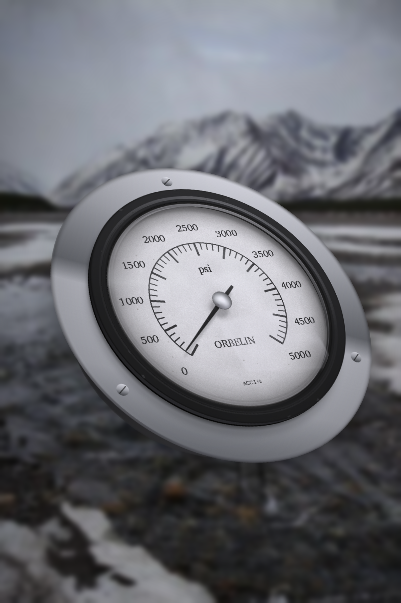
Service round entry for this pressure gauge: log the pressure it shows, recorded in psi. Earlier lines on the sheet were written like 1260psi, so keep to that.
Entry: 100psi
